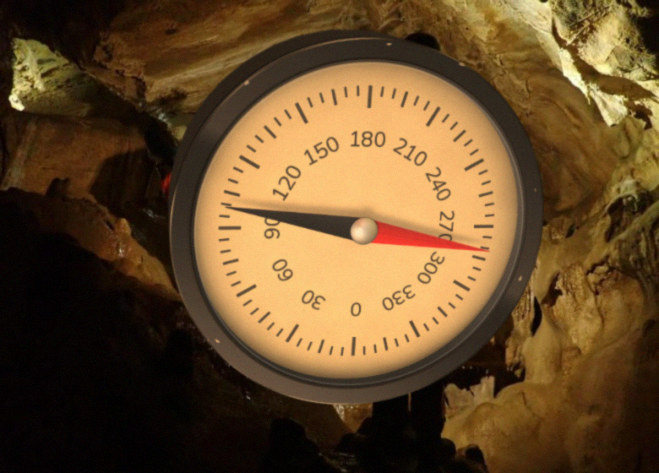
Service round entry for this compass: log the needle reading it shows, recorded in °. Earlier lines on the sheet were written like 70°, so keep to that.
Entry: 280°
